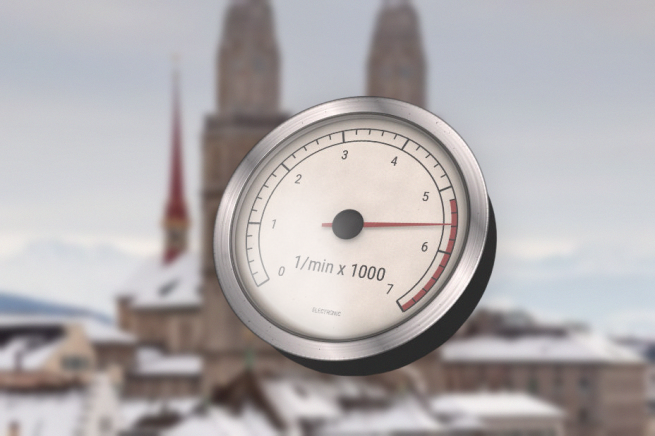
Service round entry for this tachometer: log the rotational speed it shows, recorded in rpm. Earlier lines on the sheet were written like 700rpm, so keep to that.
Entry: 5600rpm
